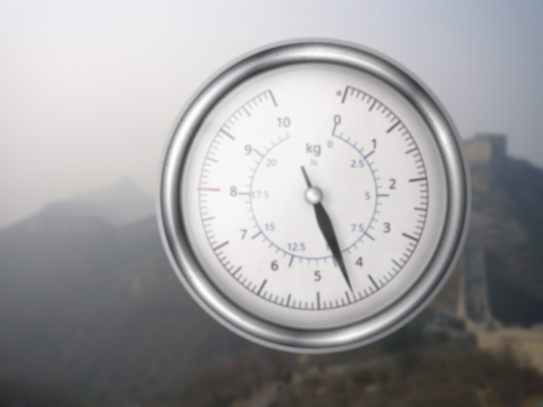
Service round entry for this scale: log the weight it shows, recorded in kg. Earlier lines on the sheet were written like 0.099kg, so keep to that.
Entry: 4.4kg
